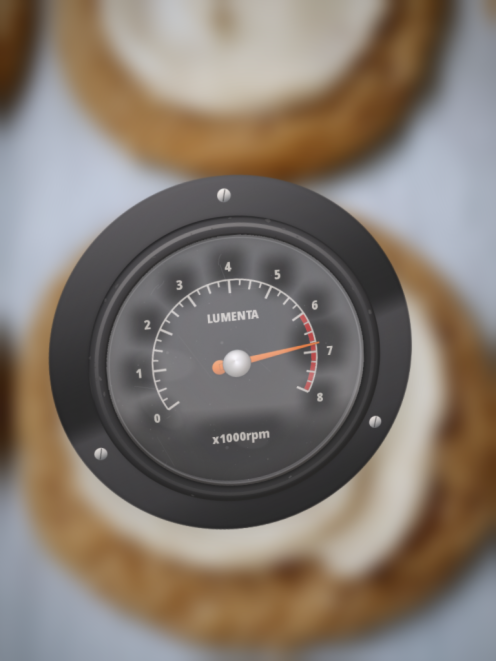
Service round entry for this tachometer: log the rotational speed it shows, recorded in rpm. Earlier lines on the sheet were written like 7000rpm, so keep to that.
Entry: 6750rpm
